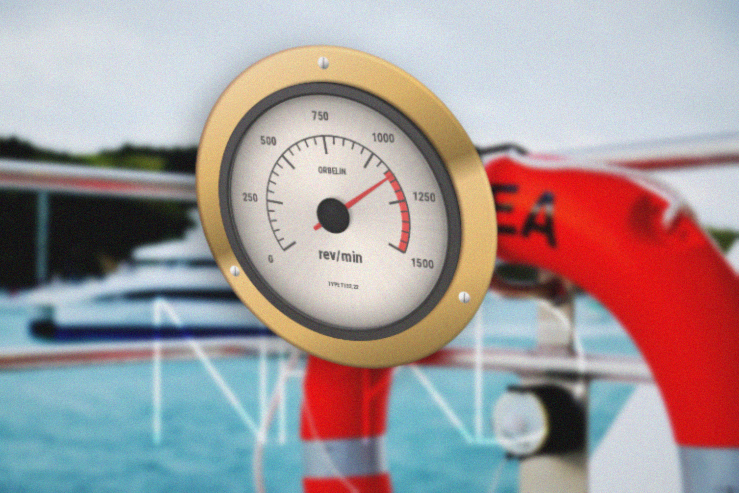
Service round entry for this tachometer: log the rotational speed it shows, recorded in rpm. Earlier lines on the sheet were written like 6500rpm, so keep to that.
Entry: 1125rpm
